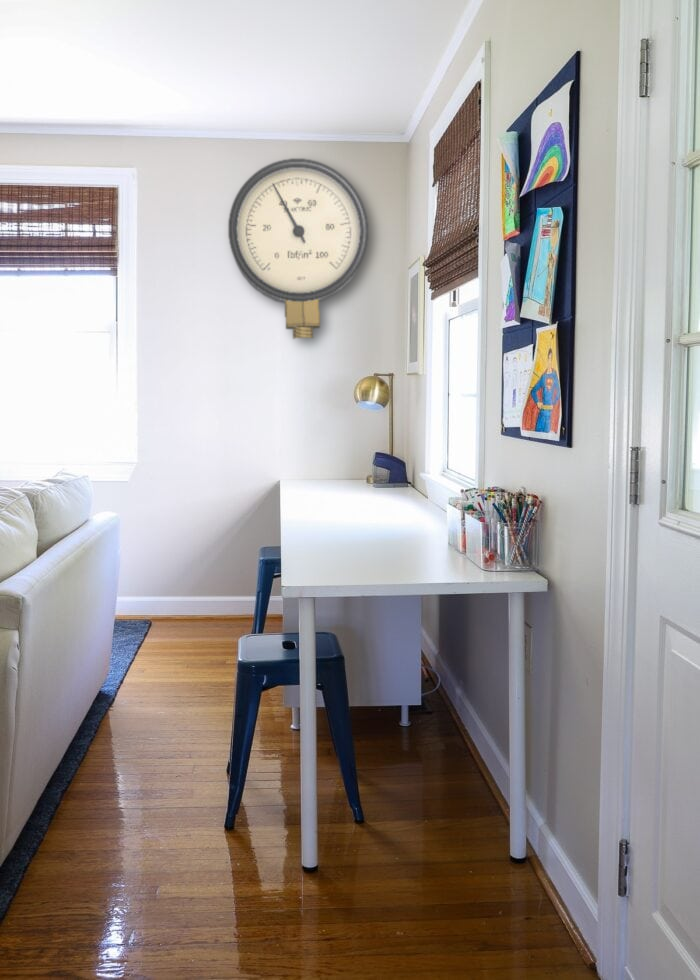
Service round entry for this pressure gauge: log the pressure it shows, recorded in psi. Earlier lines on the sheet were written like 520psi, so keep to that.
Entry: 40psi
